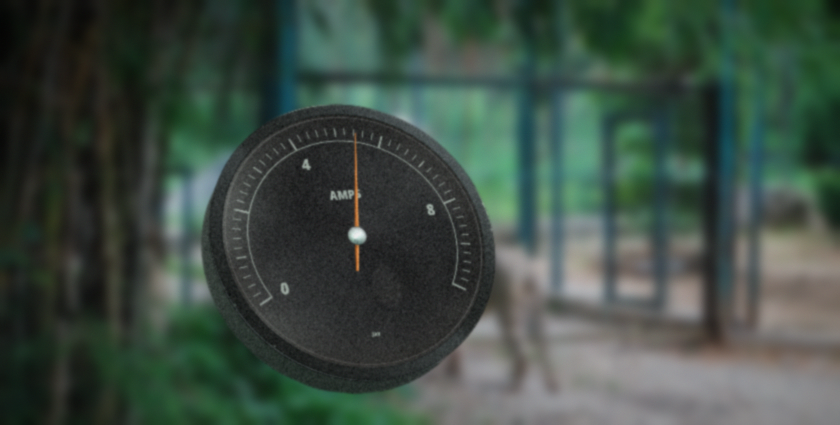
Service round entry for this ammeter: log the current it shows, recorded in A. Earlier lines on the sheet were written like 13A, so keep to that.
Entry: 5.4A
